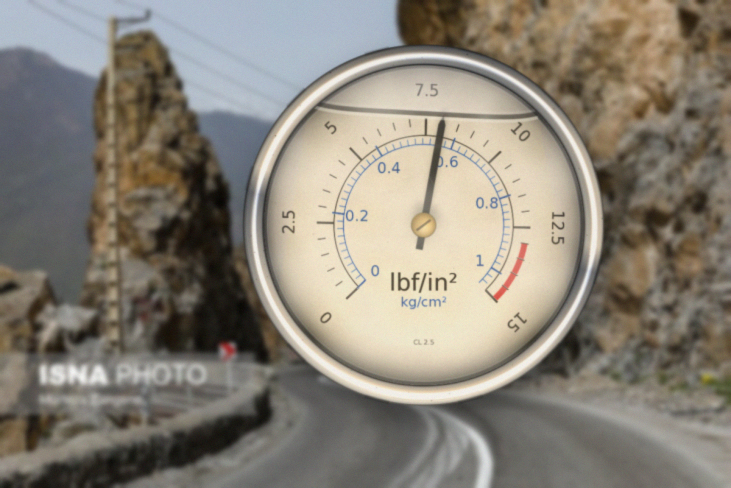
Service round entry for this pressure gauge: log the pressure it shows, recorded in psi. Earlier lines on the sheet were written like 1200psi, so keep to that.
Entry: 8psi
